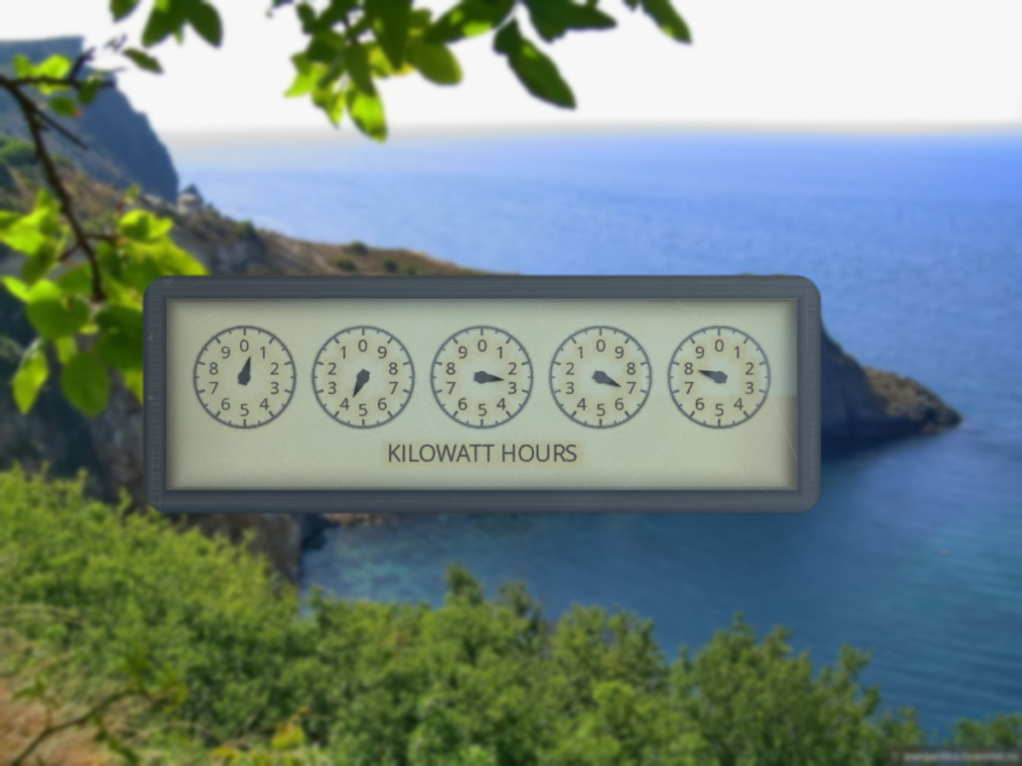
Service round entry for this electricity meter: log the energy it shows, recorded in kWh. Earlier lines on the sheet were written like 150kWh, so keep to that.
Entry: 4268kWh
